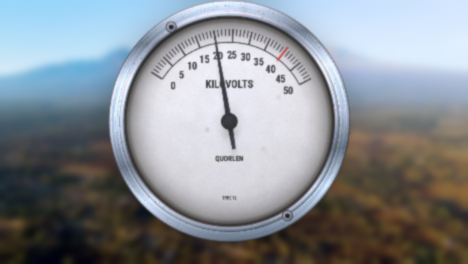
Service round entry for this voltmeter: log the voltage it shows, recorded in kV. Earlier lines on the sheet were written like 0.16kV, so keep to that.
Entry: 20kV
